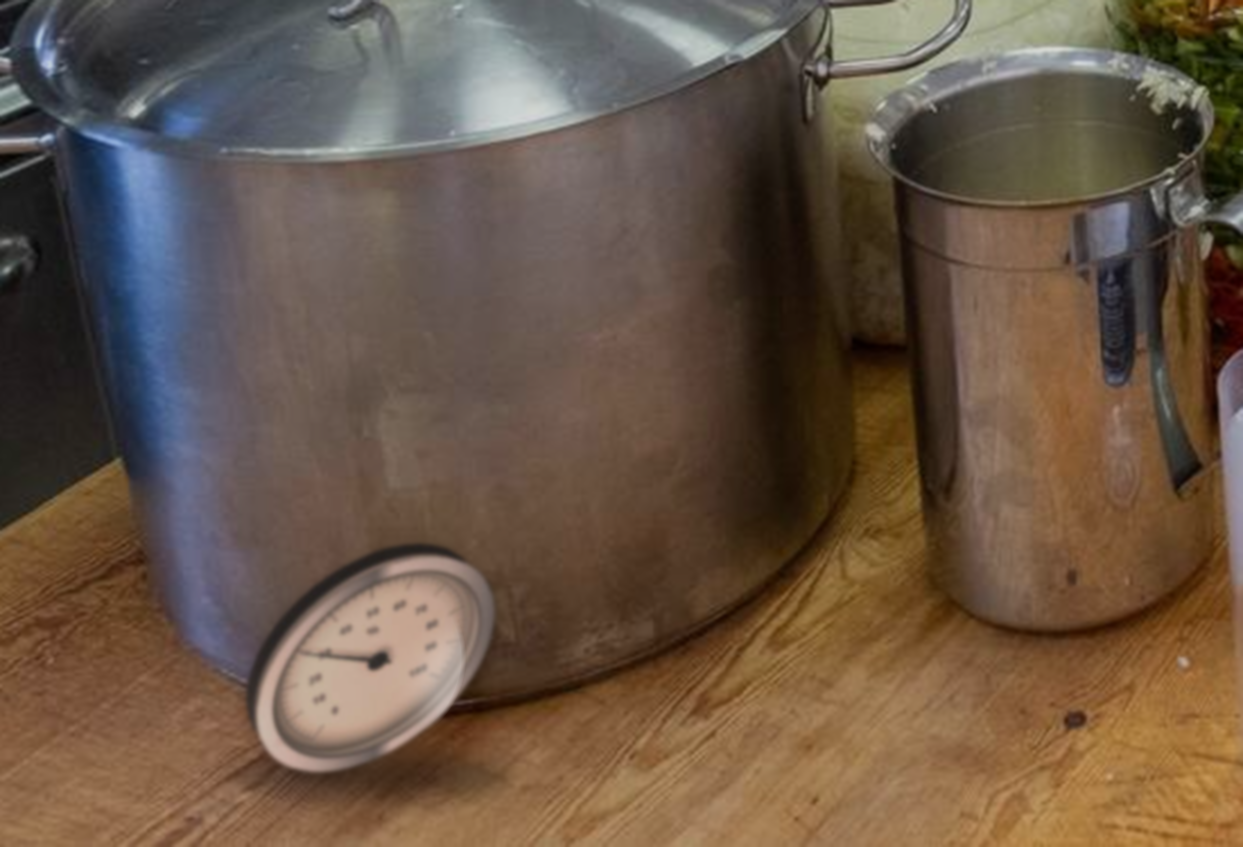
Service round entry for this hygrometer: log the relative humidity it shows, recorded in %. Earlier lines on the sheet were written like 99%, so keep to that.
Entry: 30%
